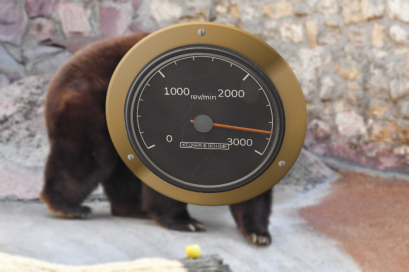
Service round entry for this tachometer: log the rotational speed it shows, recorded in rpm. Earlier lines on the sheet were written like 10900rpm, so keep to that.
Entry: 2700rpm
